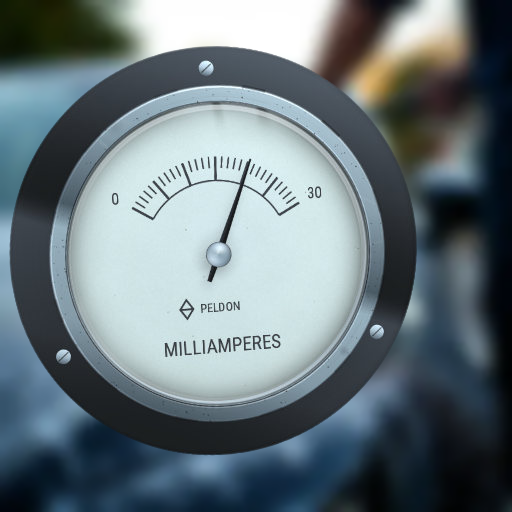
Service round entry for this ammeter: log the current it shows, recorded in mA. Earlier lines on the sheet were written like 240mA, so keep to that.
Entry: 20mA
